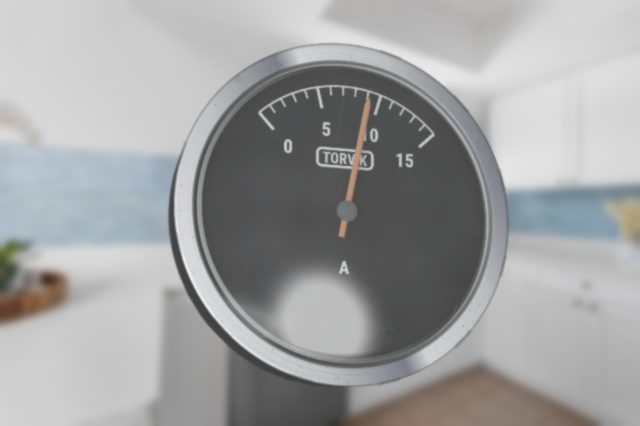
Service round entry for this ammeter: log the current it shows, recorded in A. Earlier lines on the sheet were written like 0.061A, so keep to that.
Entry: 9A
